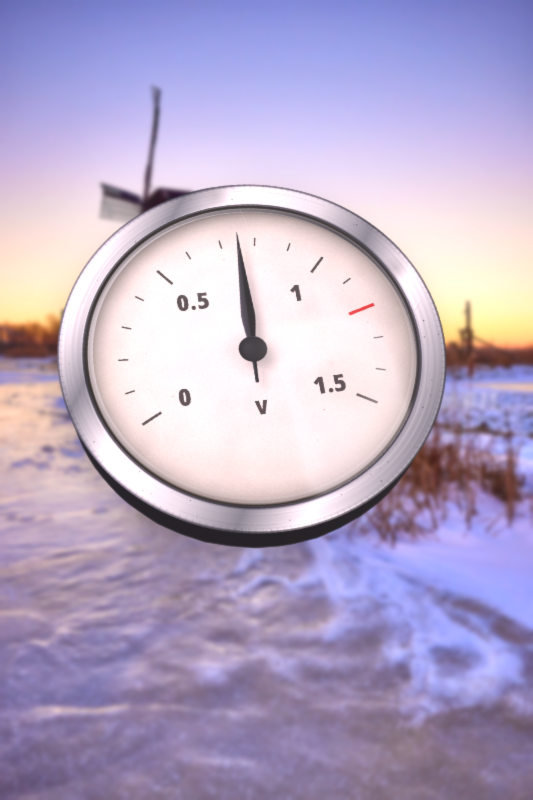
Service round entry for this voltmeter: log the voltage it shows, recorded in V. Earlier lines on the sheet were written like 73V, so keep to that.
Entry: 0.75V
